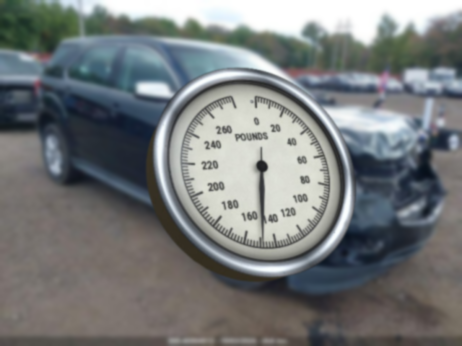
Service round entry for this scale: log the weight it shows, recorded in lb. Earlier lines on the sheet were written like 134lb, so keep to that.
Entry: 150lb
